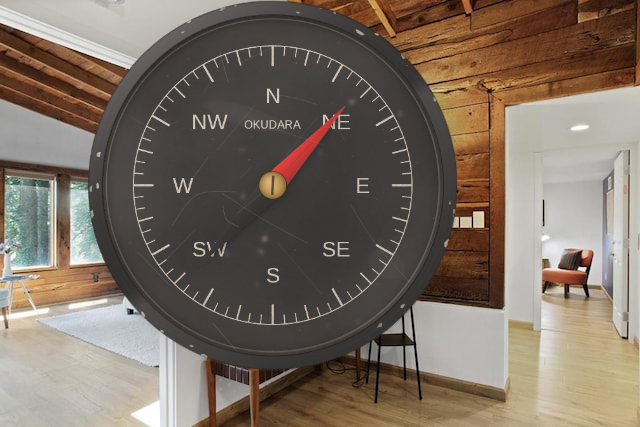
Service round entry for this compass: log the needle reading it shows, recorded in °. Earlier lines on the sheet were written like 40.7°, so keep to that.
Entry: 42.5°
